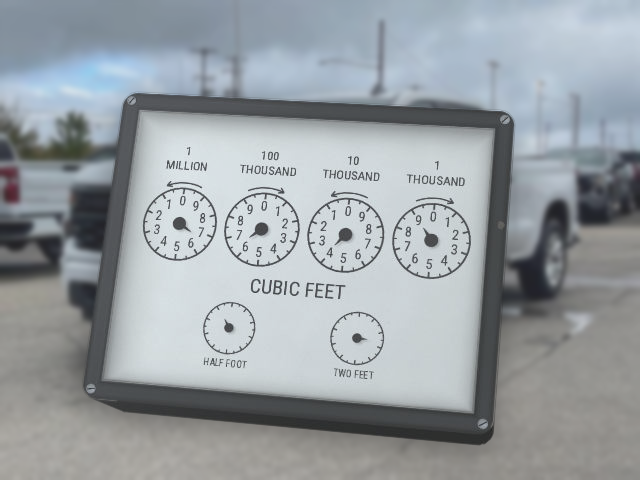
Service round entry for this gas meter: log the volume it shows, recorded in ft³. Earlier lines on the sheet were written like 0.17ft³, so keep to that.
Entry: 663900ft³
